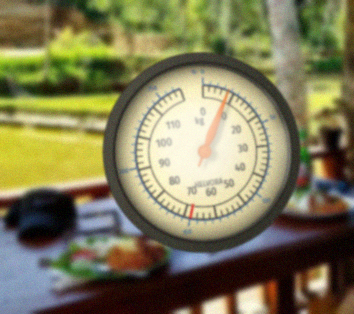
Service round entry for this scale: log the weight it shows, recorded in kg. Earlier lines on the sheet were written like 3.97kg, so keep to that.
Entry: 8kg
